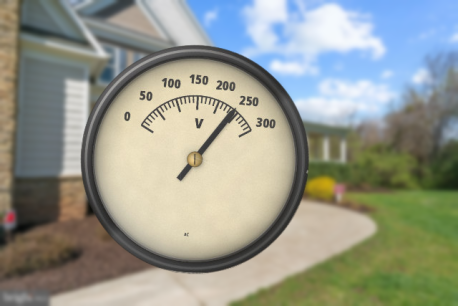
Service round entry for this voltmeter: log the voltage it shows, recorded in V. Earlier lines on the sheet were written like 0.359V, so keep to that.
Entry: 240V
